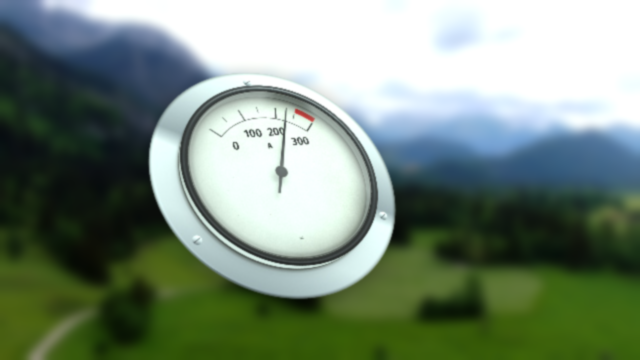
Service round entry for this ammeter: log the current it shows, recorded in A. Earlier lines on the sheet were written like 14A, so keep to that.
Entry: 225A
